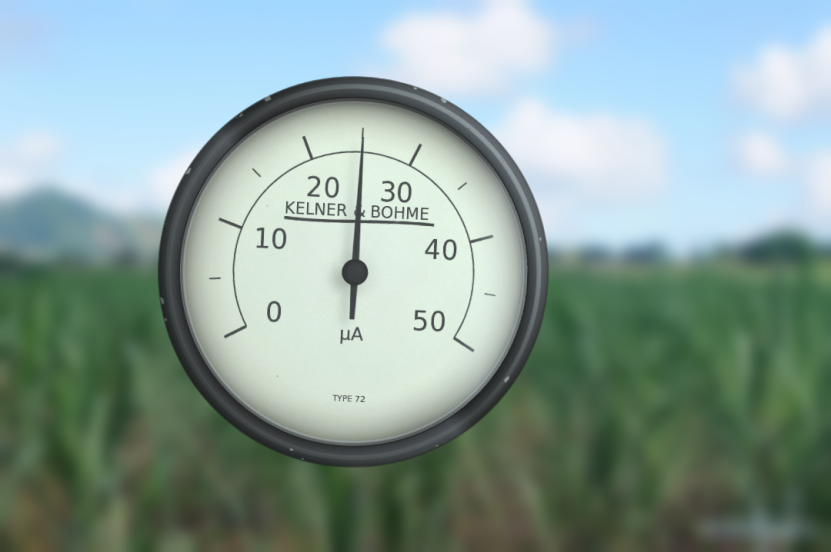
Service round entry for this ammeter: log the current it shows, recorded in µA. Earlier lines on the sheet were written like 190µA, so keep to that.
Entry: 25µA
